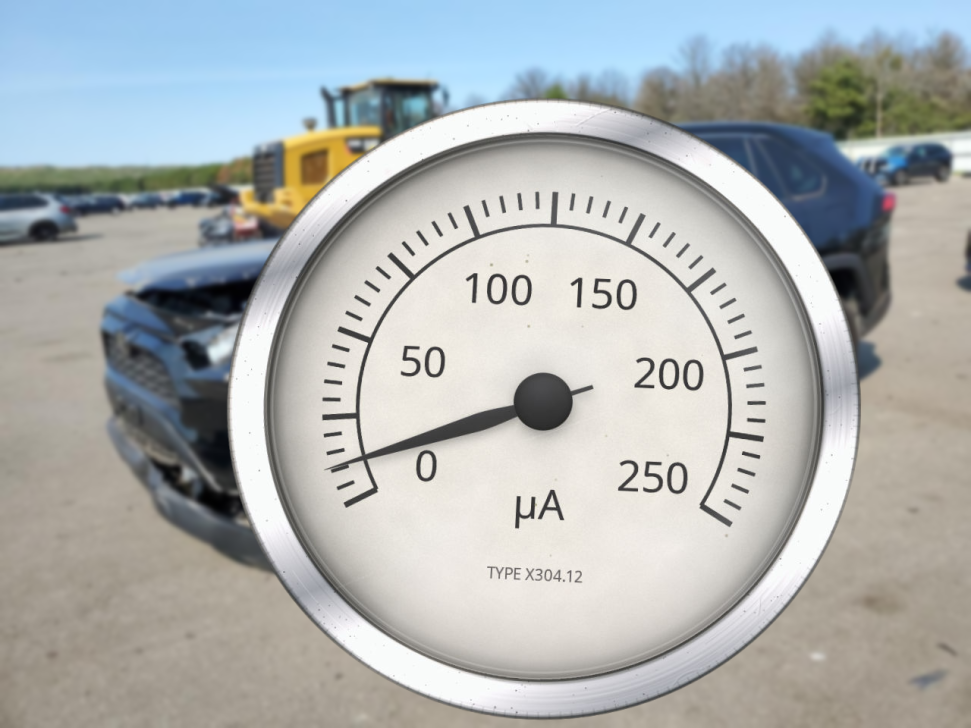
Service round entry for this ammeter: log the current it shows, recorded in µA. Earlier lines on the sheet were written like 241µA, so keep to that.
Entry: 10µA
